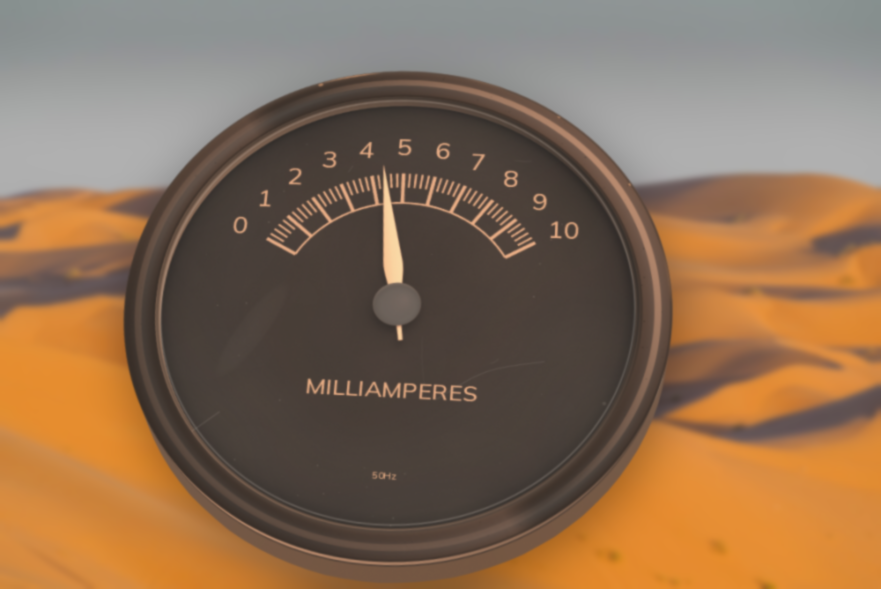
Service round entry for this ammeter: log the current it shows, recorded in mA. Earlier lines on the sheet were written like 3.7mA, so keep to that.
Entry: 4.4mA
